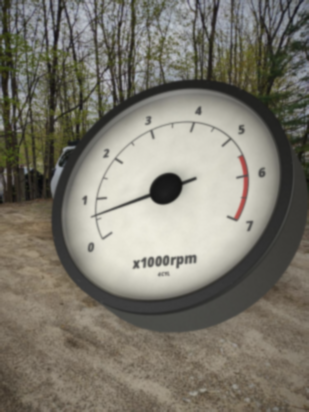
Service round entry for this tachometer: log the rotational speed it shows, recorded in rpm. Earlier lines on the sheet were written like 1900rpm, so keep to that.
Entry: 500rpm
